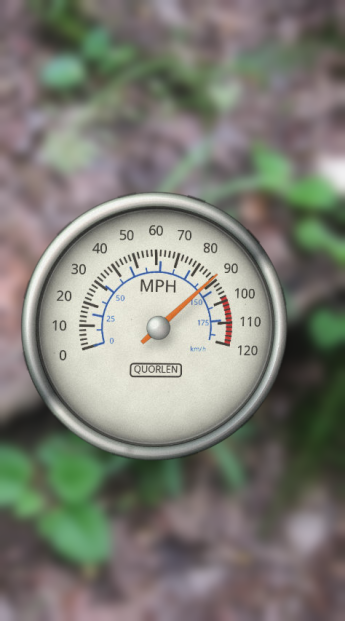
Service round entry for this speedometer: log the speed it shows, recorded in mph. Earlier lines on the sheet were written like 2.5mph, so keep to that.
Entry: 88mph
